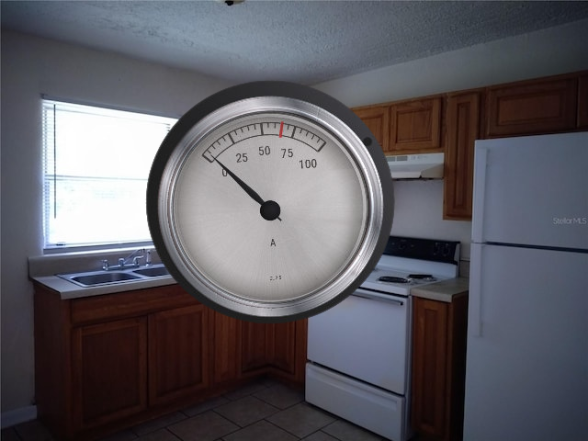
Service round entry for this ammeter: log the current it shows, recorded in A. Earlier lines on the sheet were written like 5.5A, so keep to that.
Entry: 5A
